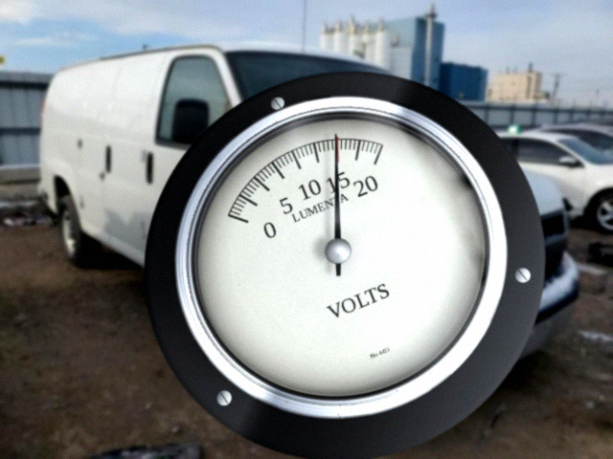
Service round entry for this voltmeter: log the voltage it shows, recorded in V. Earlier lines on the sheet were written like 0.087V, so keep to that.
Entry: 15V
